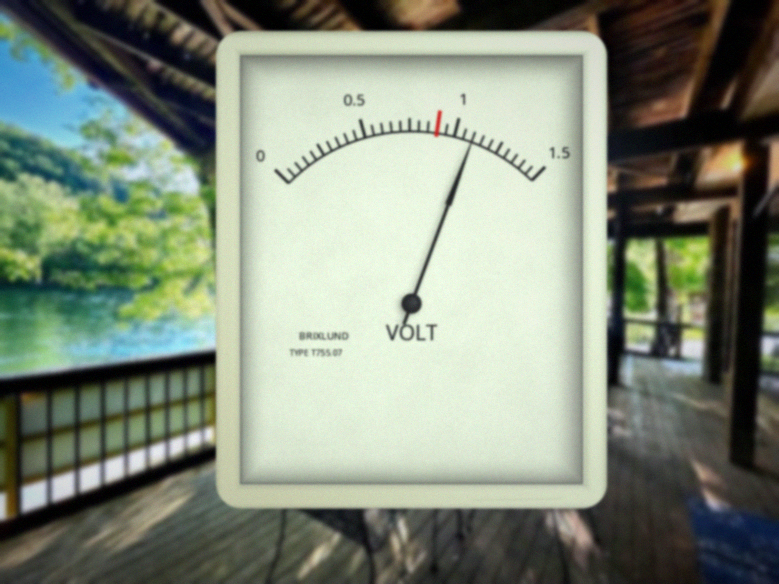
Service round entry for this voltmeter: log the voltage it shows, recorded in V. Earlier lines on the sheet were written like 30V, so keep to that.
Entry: 1.1V
